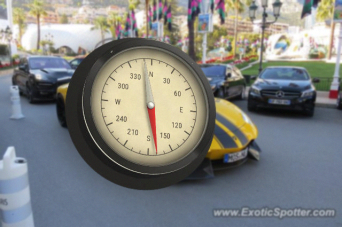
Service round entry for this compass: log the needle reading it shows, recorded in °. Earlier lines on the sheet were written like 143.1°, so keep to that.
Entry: 170°
